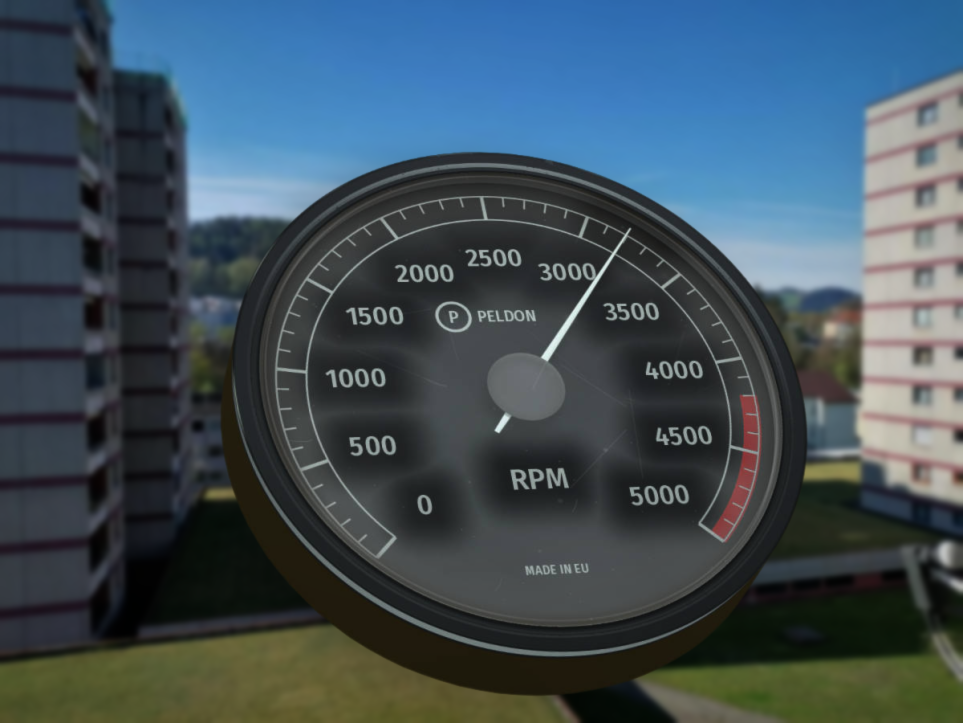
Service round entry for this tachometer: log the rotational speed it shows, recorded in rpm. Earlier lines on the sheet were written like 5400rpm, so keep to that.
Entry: 3200rpm
